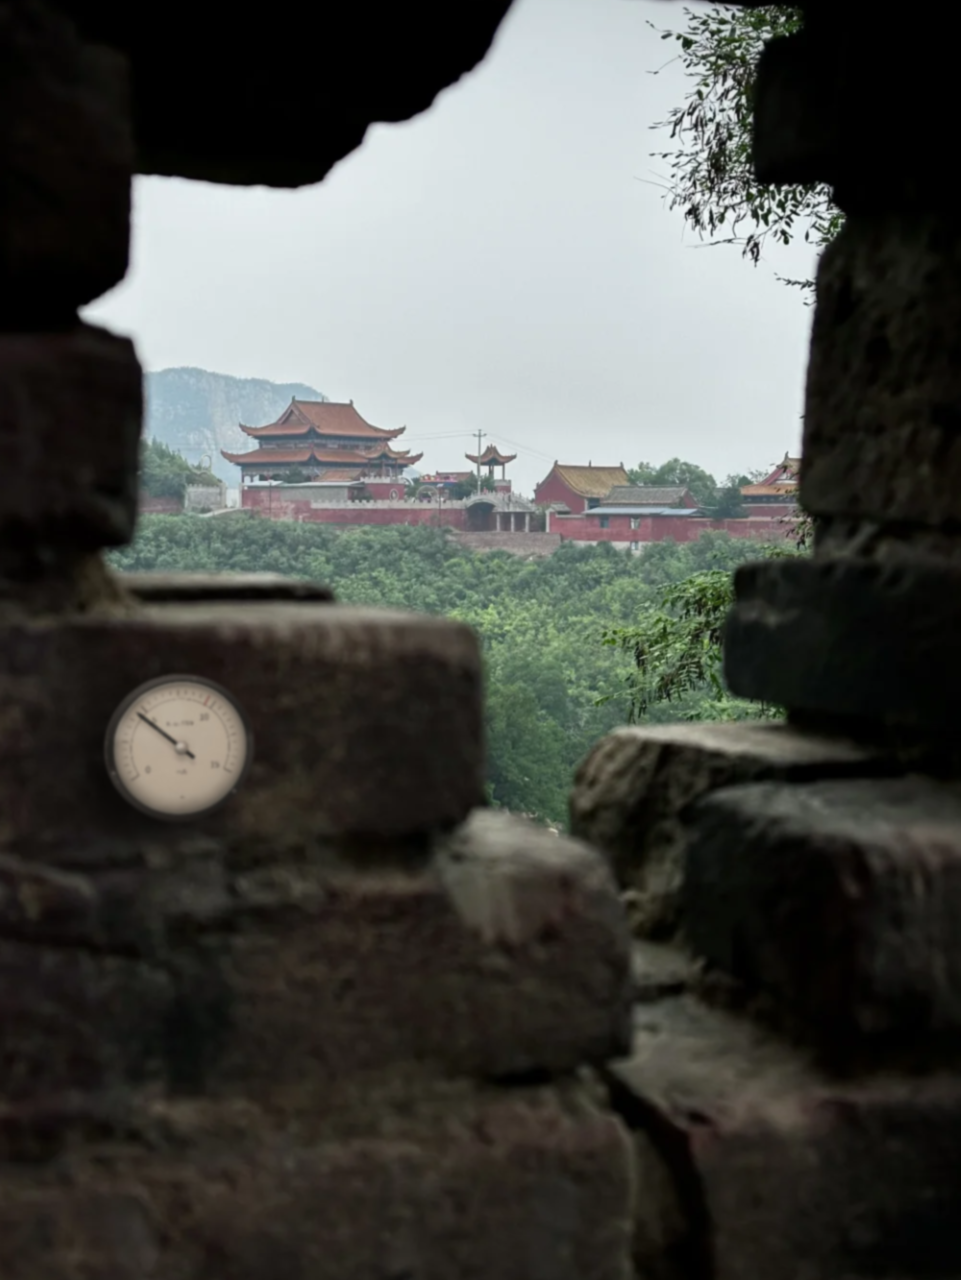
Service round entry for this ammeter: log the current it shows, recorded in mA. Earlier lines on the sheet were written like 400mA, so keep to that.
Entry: 4.5mA
